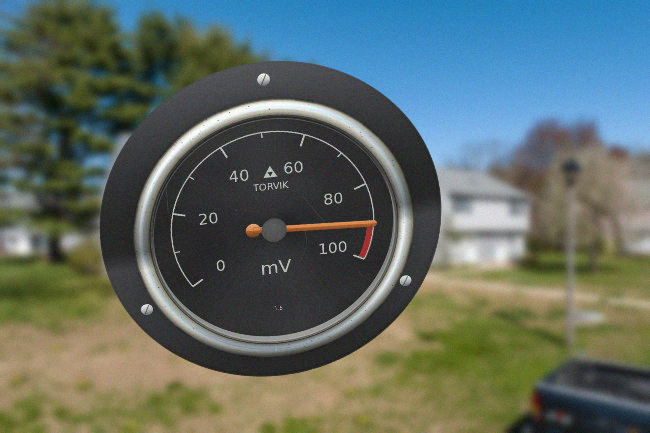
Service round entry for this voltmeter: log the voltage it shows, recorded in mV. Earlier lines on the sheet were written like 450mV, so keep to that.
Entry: 90mV
